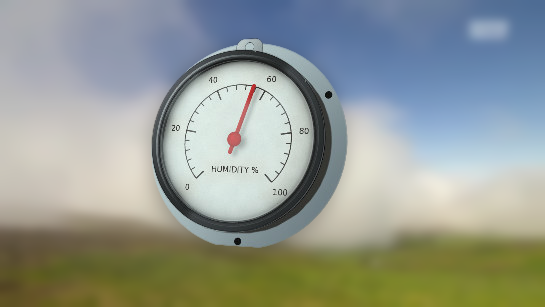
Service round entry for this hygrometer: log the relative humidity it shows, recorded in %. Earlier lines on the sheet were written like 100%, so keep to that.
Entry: 56%
